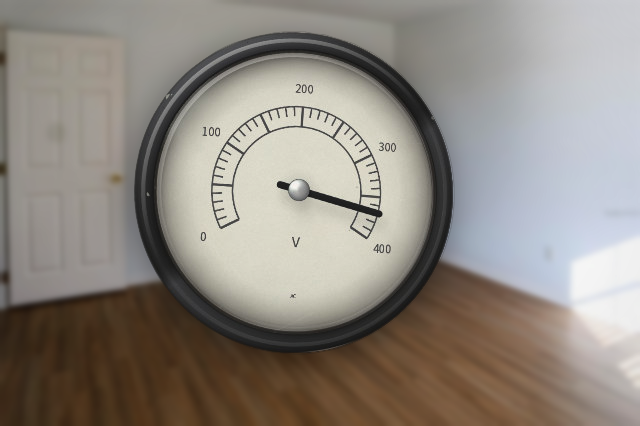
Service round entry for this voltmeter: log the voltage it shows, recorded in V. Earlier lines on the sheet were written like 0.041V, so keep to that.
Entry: 370V
